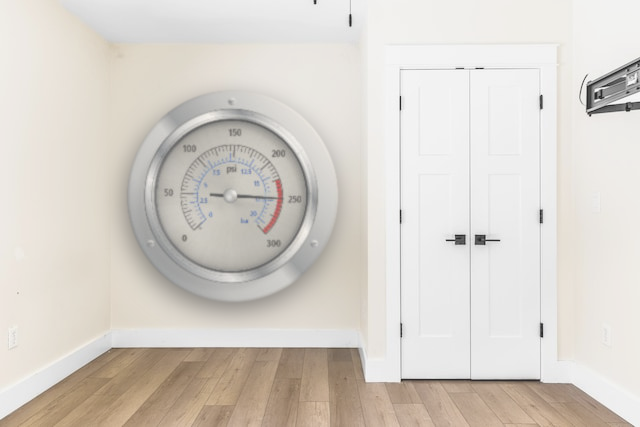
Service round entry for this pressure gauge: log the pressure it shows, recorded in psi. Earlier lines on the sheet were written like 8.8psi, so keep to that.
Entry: 250psi
